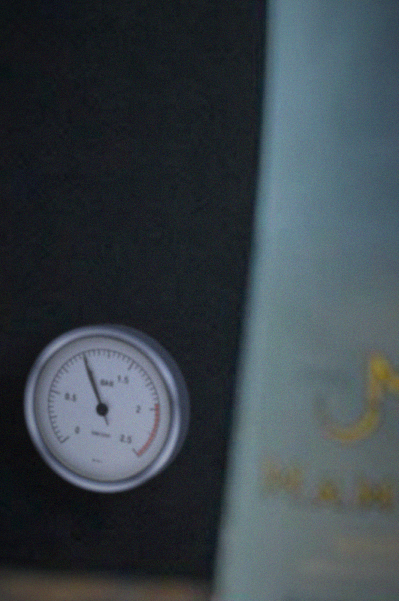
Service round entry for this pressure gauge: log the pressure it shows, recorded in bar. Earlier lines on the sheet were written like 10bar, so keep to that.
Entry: 1bar
